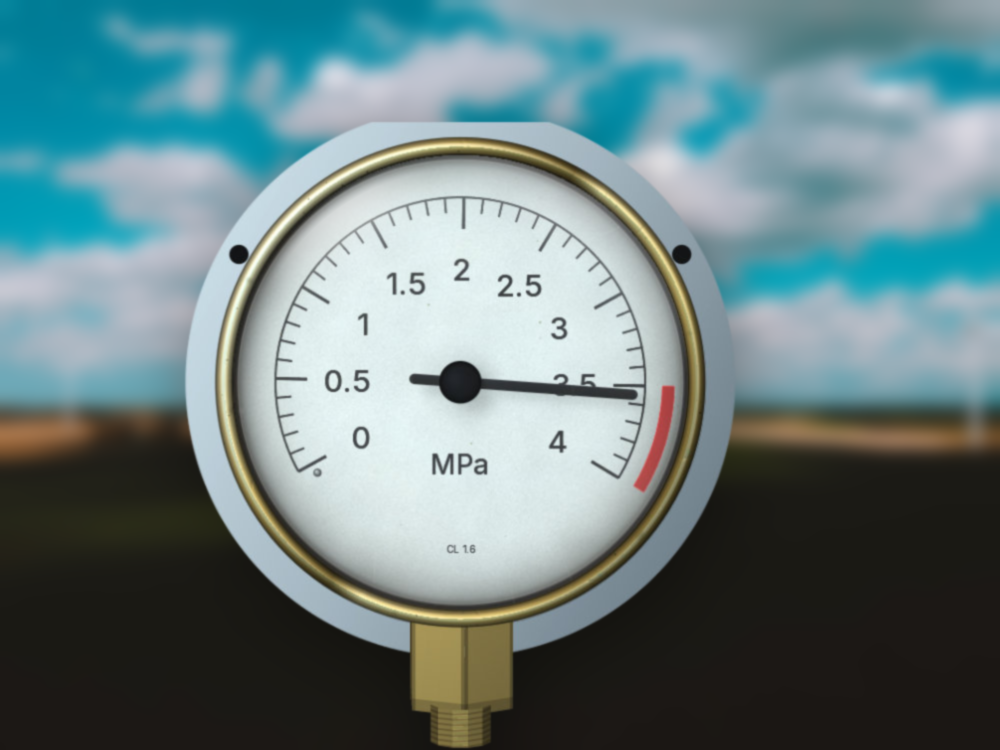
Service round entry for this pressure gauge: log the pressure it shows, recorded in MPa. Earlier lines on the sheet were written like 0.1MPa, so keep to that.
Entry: 3.55MPa
